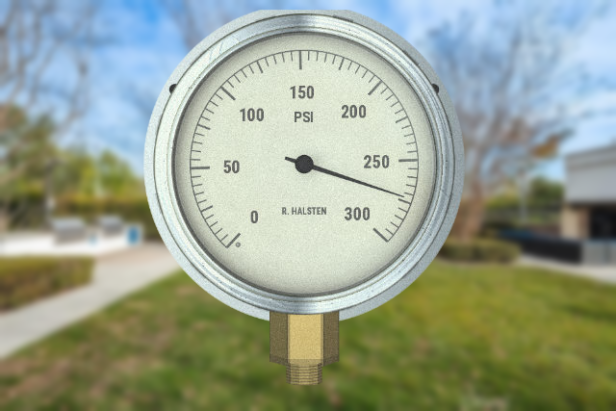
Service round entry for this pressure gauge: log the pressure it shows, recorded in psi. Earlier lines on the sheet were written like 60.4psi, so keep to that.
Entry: 272.5psi
